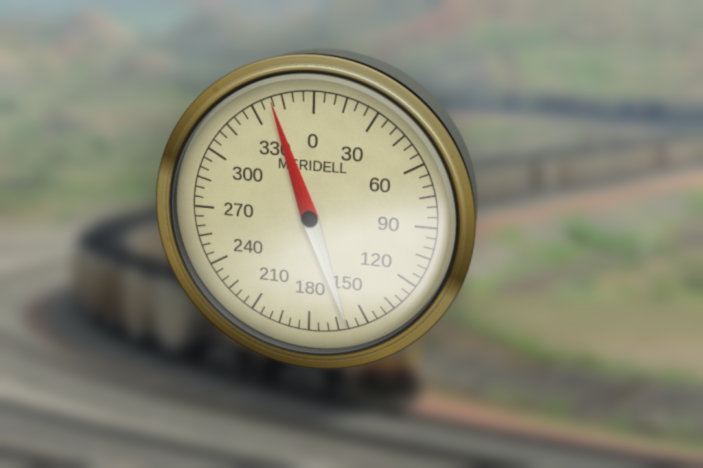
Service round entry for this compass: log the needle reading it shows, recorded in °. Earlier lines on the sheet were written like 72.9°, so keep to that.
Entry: 340°
